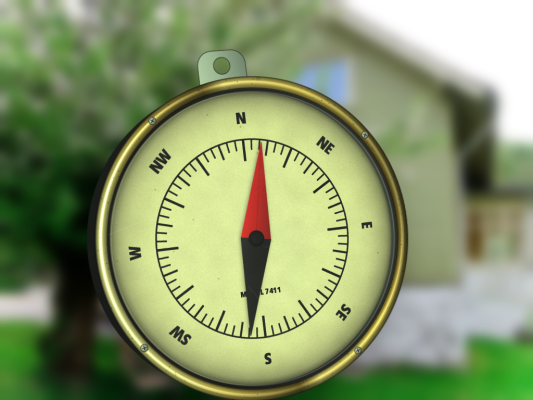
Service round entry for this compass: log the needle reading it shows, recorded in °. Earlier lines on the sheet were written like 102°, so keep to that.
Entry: 10°
